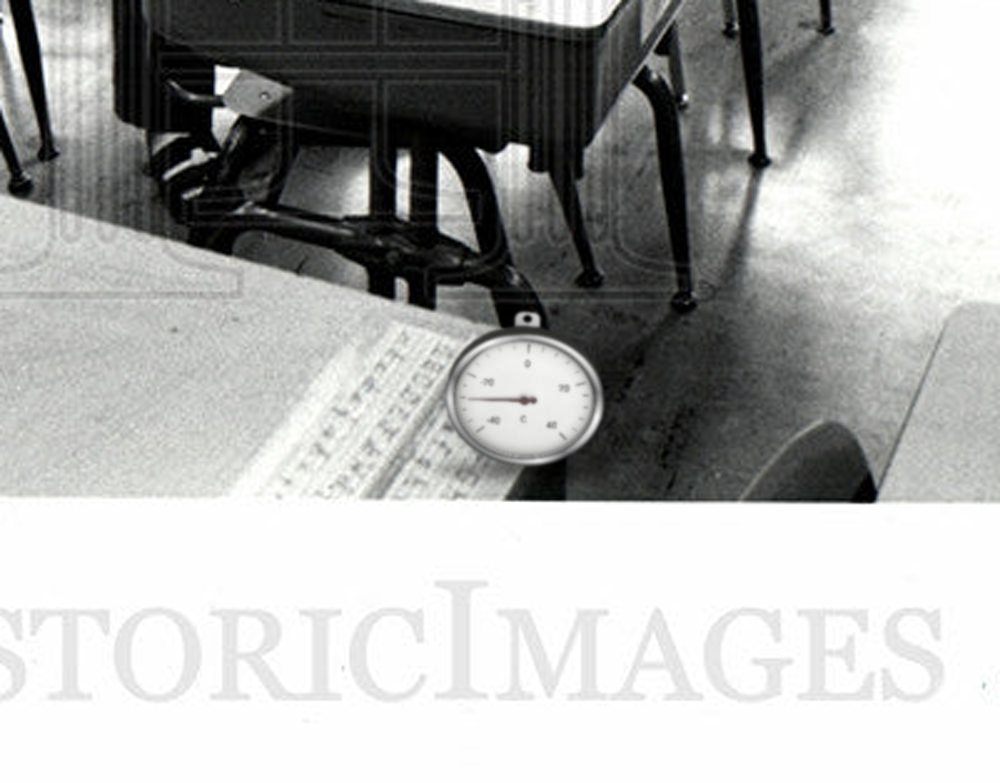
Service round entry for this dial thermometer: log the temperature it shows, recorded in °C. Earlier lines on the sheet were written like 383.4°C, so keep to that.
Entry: -28°C
